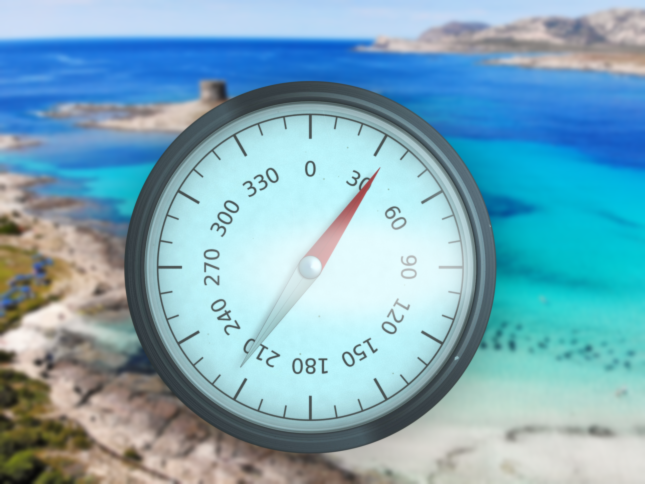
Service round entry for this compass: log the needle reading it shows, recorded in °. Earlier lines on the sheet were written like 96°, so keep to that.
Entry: 35°
